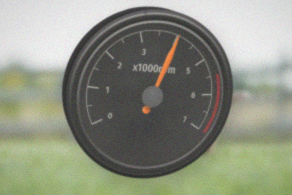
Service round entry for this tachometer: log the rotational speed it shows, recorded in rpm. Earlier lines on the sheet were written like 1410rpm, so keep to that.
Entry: 4000rpm
